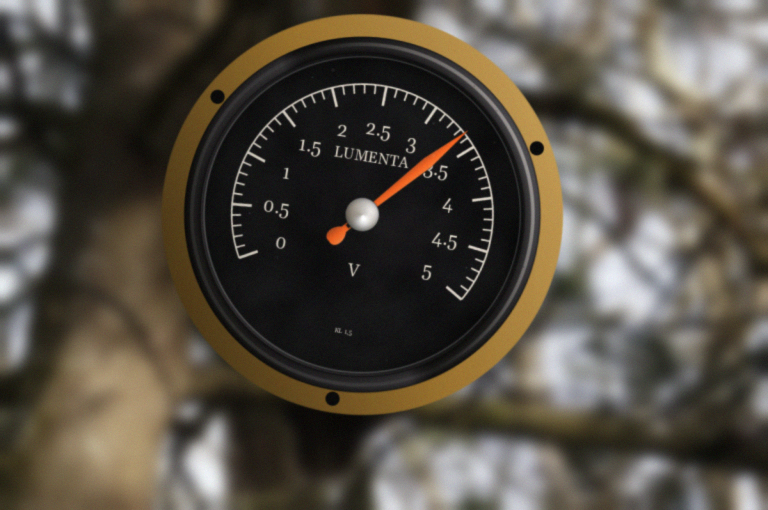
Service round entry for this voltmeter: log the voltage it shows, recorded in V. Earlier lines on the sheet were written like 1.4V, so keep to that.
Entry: 3.35V
